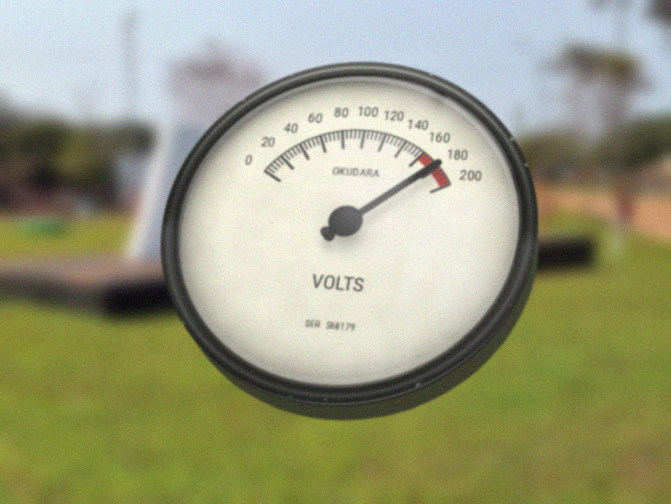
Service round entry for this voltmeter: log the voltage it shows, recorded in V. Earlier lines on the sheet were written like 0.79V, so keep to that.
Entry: 180V
